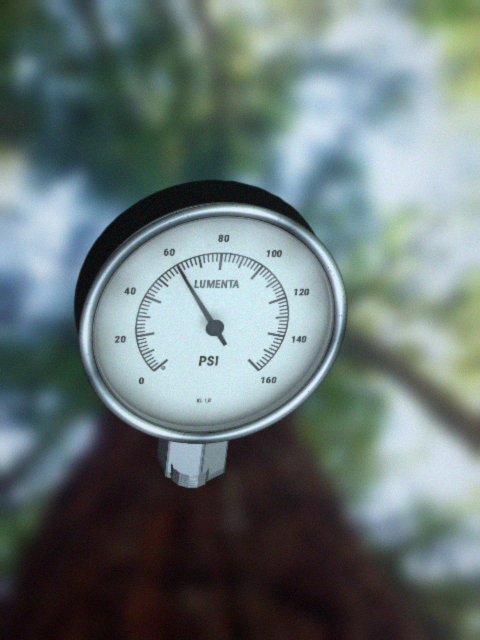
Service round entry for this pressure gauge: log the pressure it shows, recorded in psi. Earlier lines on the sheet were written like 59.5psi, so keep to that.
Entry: 60psi
